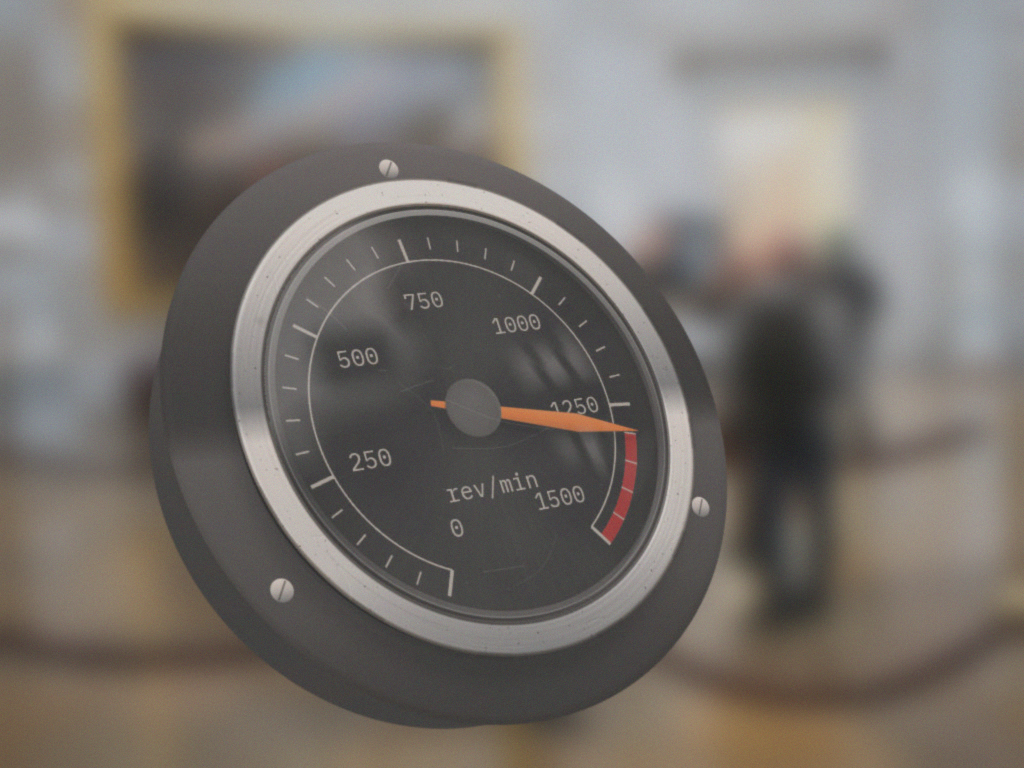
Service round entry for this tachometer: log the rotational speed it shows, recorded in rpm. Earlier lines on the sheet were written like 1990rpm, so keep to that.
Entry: 1300rpm
